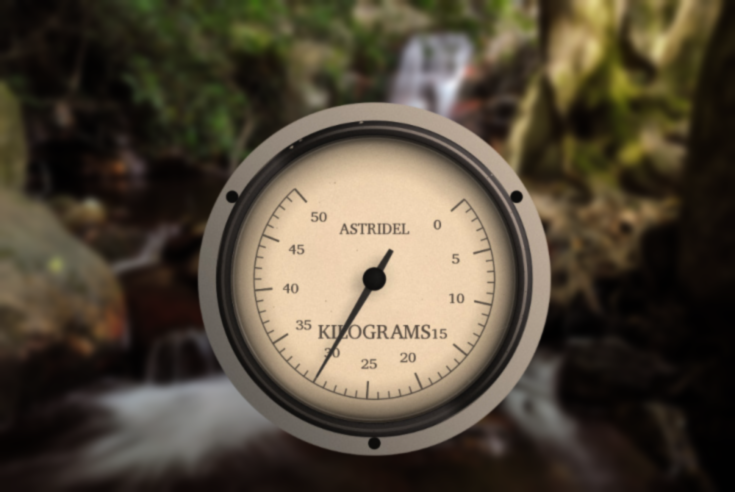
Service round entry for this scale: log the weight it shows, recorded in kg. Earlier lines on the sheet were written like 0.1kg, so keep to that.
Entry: 30kg
